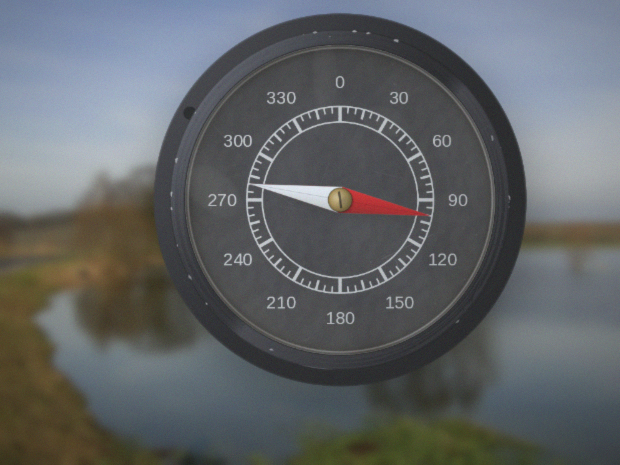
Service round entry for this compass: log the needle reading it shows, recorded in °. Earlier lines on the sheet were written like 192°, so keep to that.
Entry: 100°
